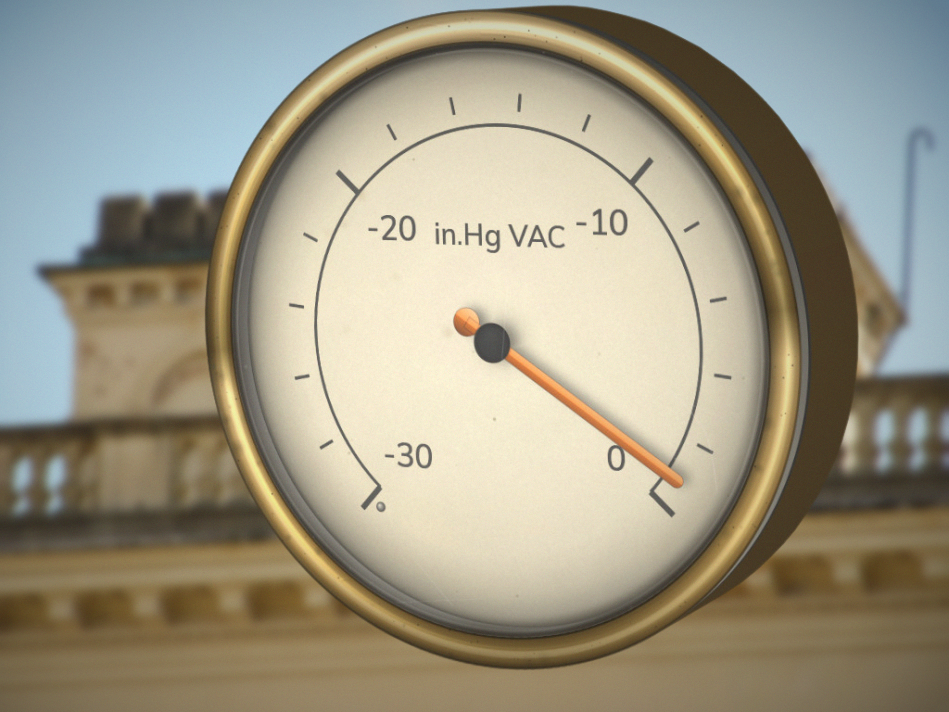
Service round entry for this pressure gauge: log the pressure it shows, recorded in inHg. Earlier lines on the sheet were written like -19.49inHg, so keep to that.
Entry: -1inHg
